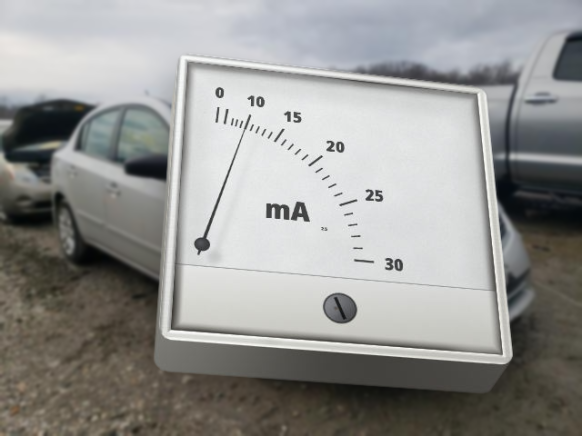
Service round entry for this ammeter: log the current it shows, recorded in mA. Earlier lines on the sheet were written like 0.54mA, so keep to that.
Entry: 10mA
